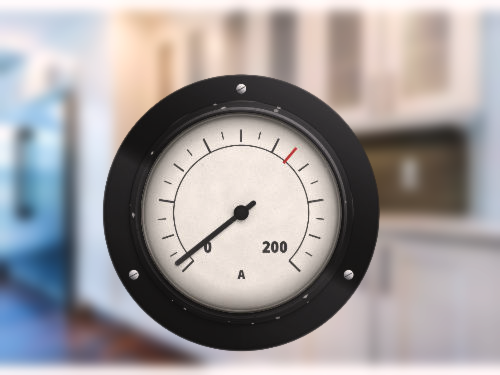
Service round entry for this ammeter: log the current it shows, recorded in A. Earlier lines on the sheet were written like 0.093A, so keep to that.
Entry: 5A
